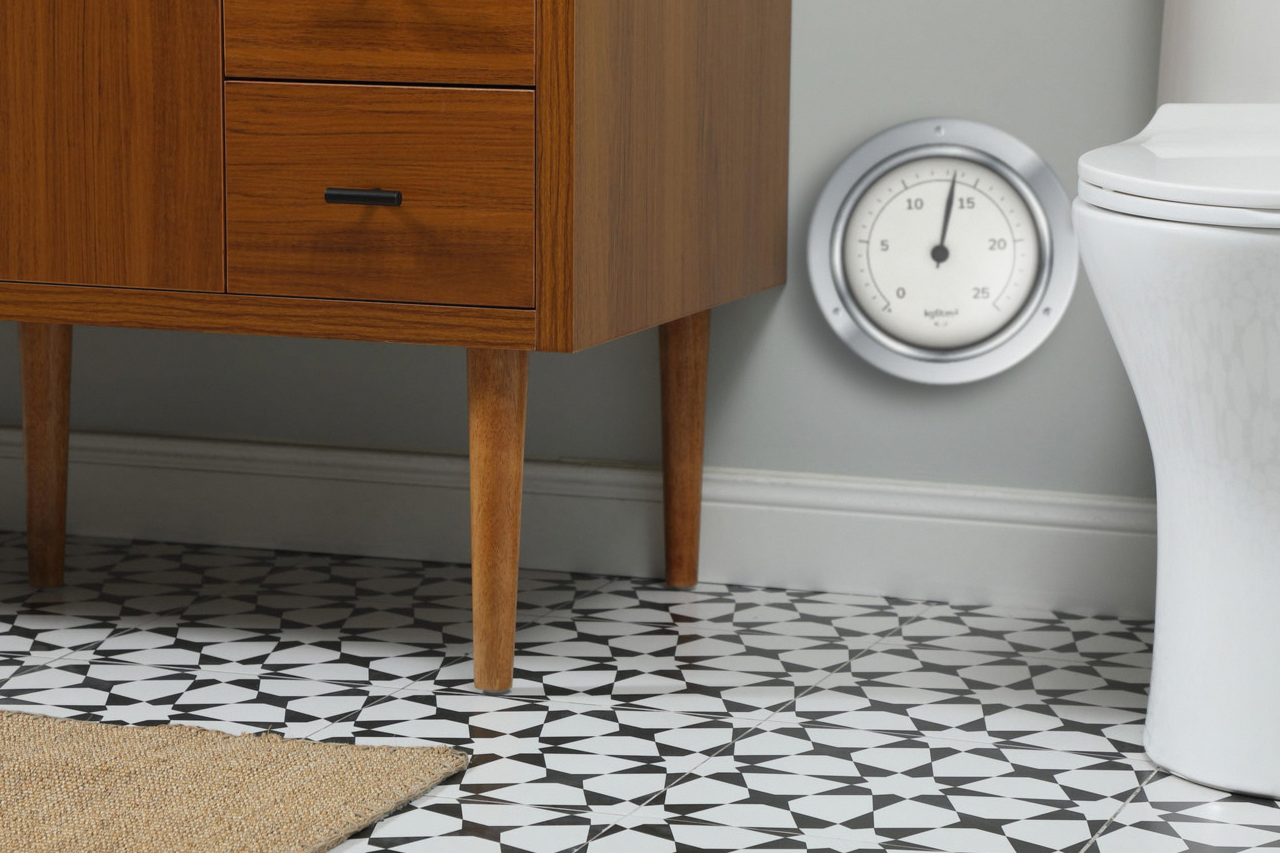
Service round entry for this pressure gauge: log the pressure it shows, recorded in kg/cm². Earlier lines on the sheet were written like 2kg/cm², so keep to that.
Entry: 13.5kg/cm²
